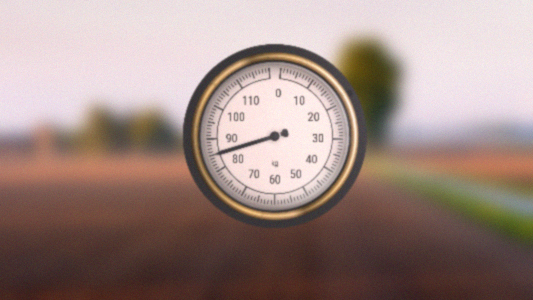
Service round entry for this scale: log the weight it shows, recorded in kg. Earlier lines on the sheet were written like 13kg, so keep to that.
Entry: 85kg
